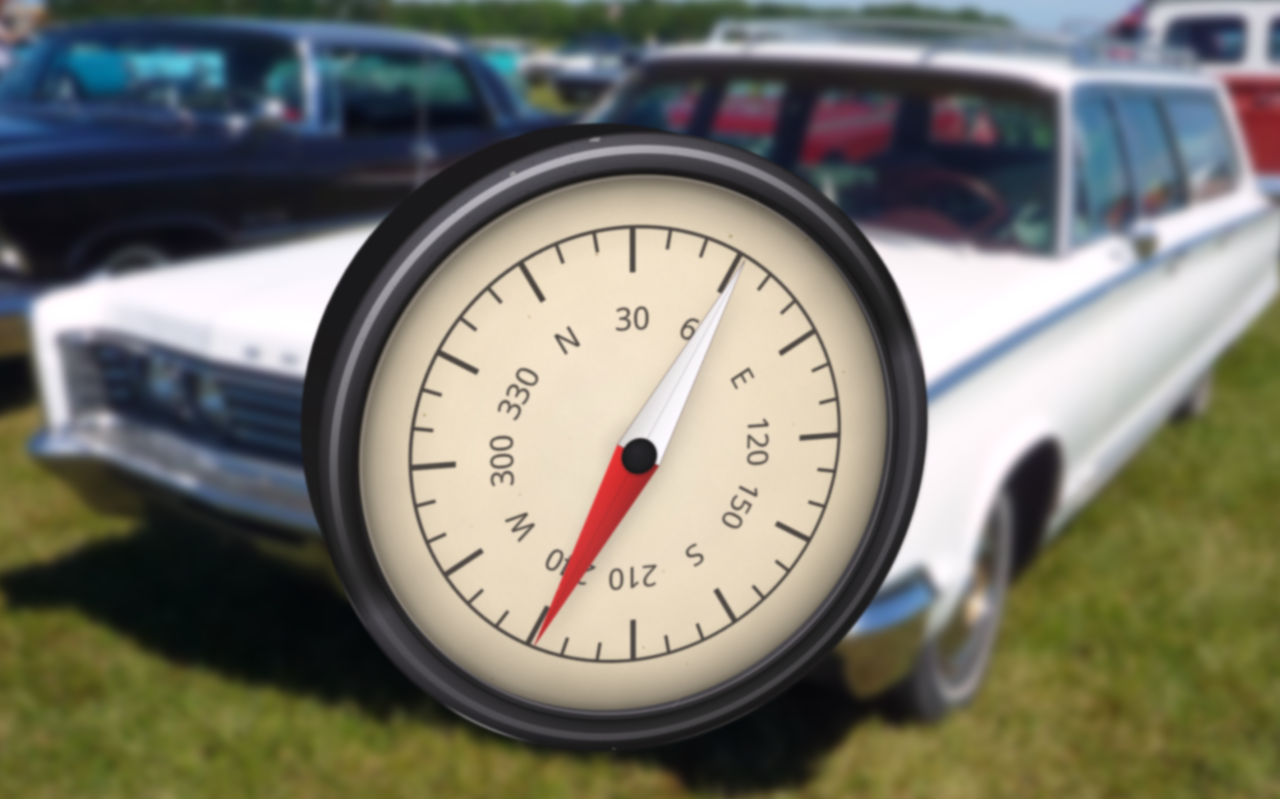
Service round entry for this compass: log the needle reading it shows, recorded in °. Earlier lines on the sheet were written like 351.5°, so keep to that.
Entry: 240°
